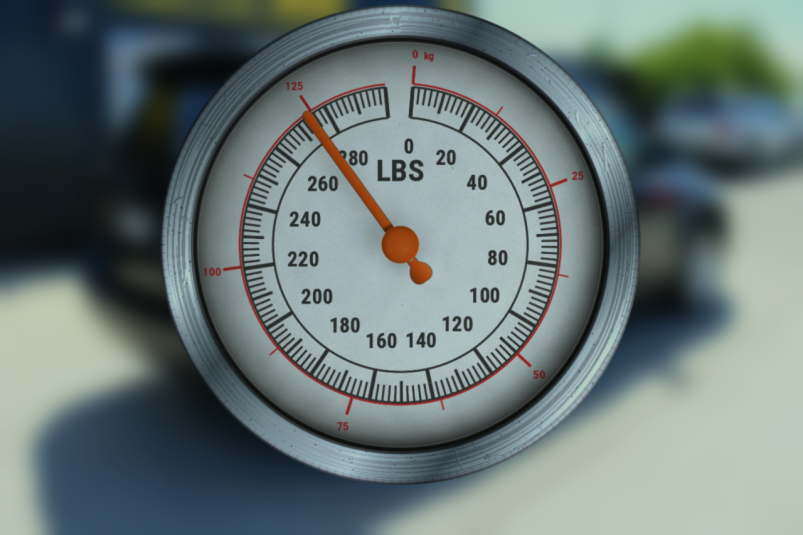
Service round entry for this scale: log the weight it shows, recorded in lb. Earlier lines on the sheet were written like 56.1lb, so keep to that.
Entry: 274lb
